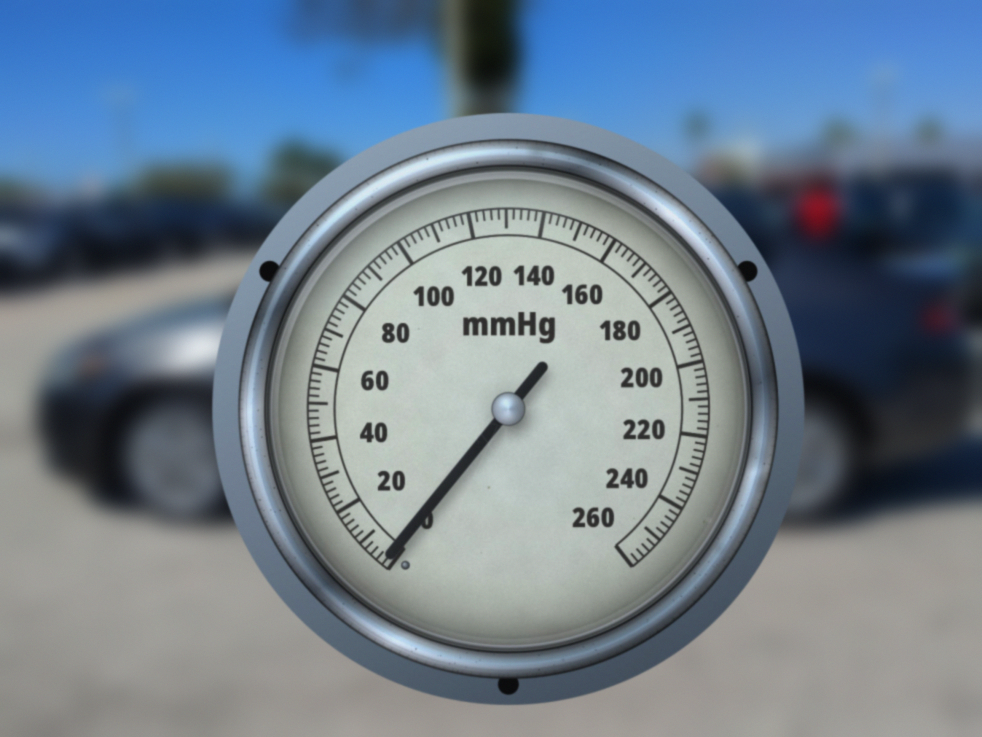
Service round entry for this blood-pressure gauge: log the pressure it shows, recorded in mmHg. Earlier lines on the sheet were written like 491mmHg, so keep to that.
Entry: 2mmHg
